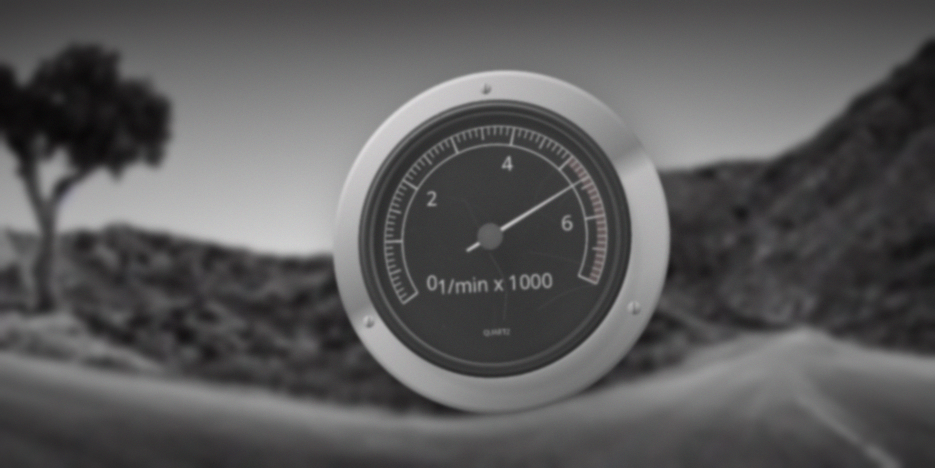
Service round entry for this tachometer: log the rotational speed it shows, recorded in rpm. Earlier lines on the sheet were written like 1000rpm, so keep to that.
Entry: 5400rpm
